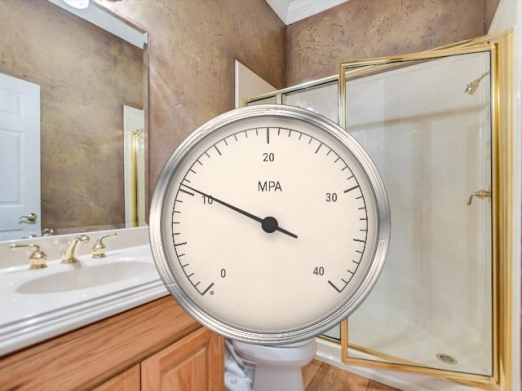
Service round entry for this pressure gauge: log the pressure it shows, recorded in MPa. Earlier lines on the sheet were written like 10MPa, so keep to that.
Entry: 10.5MPa
